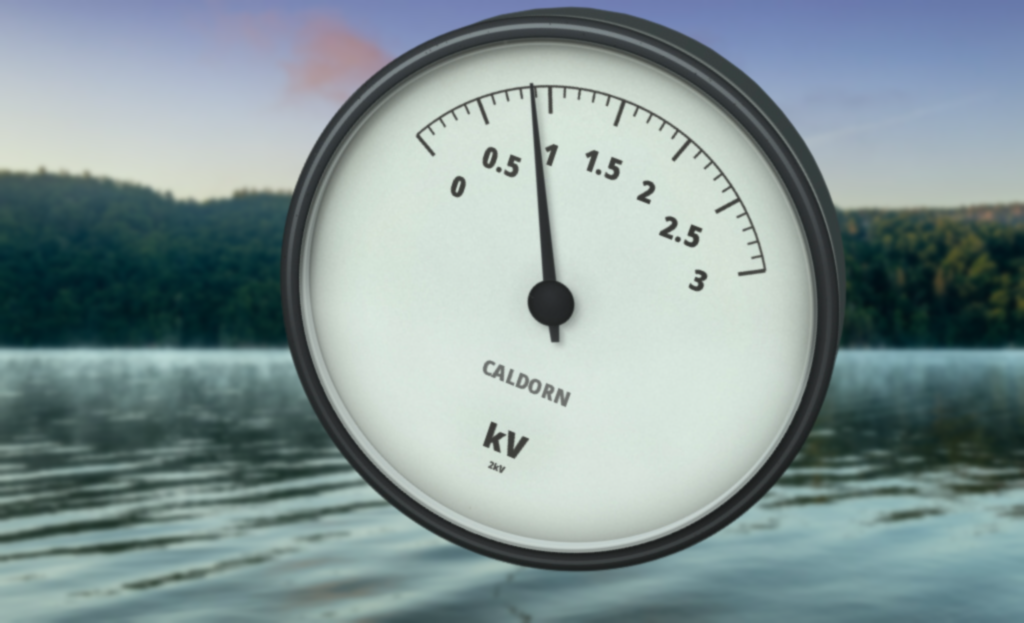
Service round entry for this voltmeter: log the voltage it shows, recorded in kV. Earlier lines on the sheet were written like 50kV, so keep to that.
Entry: 0.9kV
